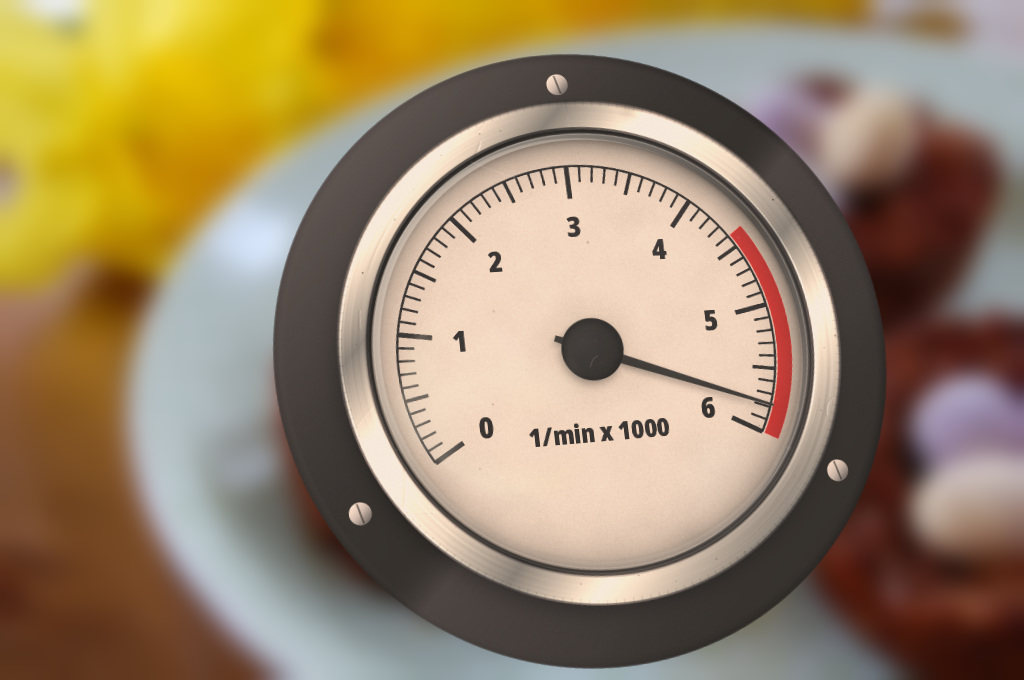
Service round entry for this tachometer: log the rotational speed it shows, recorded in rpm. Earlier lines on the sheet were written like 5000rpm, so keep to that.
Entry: 5800rpm
